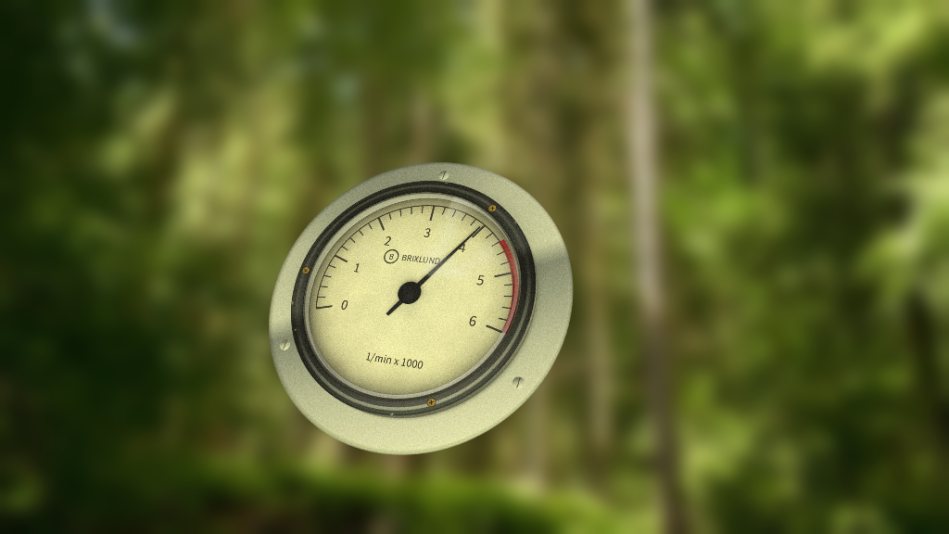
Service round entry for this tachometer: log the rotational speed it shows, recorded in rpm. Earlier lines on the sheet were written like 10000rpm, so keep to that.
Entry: 4000rpm
